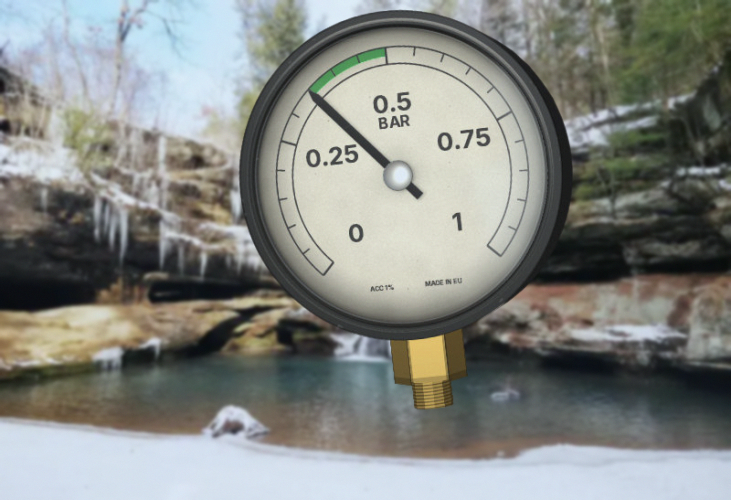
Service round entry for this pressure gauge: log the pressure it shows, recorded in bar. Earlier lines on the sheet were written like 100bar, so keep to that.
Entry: 0.35bar
